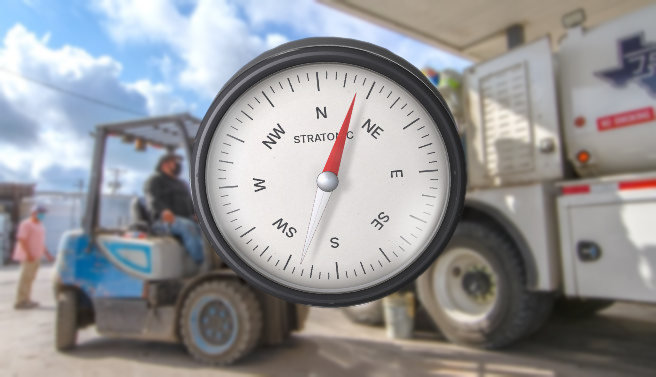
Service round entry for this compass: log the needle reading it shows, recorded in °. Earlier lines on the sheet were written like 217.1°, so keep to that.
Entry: 22.5°
